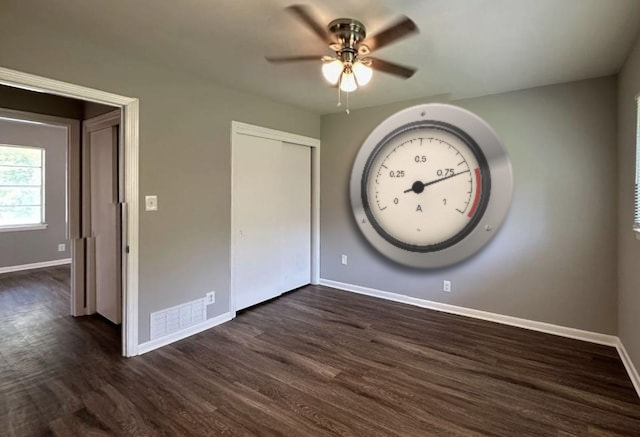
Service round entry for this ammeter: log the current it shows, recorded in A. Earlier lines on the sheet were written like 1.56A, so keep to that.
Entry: 0.8A
